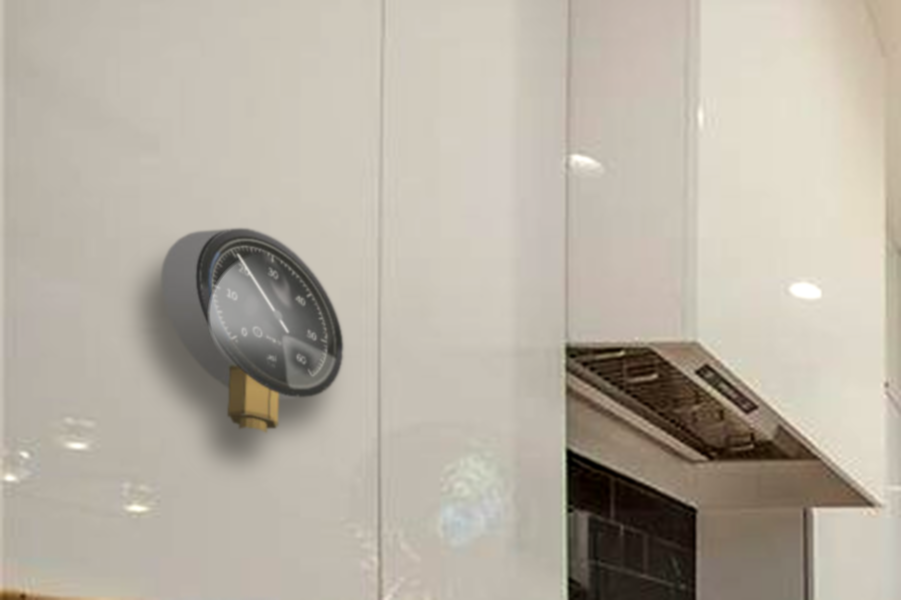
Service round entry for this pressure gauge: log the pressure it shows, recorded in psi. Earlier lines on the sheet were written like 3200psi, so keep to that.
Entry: 20psi
